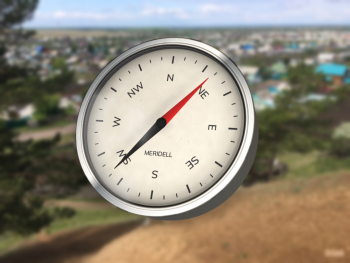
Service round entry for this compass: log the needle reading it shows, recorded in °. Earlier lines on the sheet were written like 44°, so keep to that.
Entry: 40°
